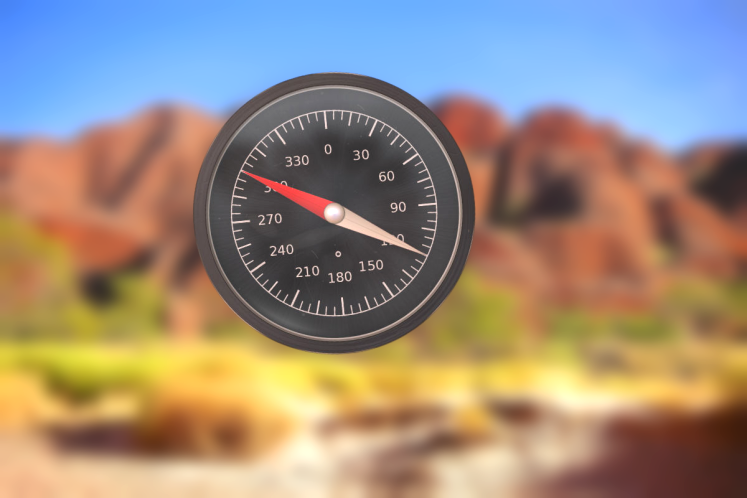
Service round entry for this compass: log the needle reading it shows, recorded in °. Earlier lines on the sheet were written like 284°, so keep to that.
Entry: 300°
